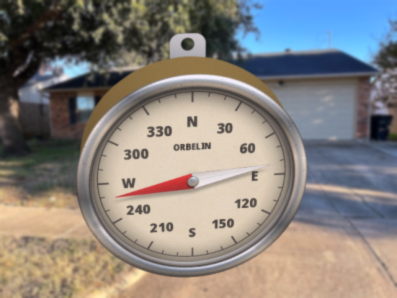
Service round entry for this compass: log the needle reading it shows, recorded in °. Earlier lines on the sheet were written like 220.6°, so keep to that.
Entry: 260°
